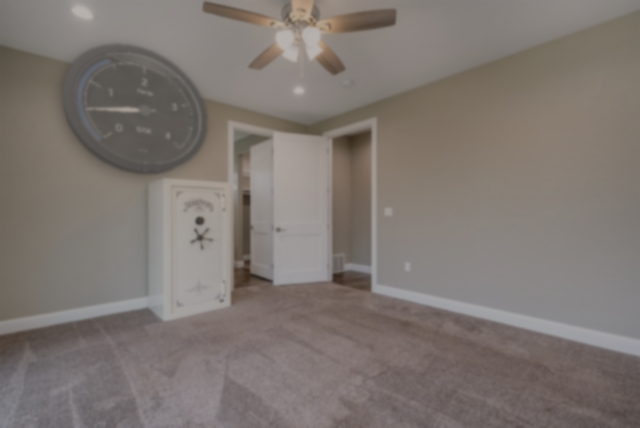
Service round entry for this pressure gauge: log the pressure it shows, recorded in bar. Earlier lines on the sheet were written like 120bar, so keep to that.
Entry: 0.5bar
